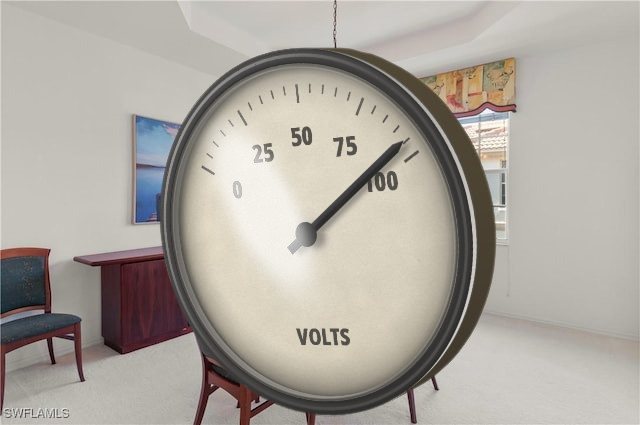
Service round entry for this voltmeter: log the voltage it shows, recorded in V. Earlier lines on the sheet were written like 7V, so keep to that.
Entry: 95V
